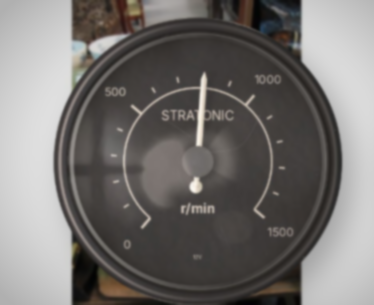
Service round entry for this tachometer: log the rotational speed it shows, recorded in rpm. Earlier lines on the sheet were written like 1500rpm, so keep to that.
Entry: 800rpm
